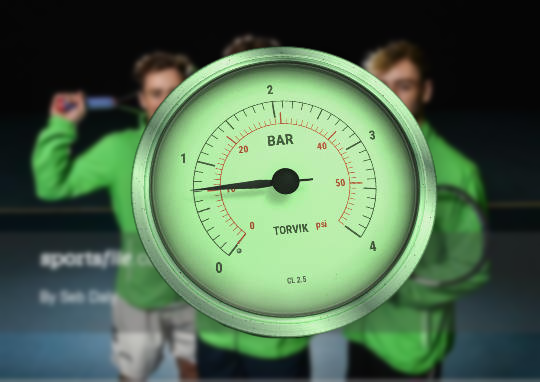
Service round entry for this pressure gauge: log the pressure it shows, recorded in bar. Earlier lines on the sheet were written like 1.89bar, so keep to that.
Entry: 0.7bar
